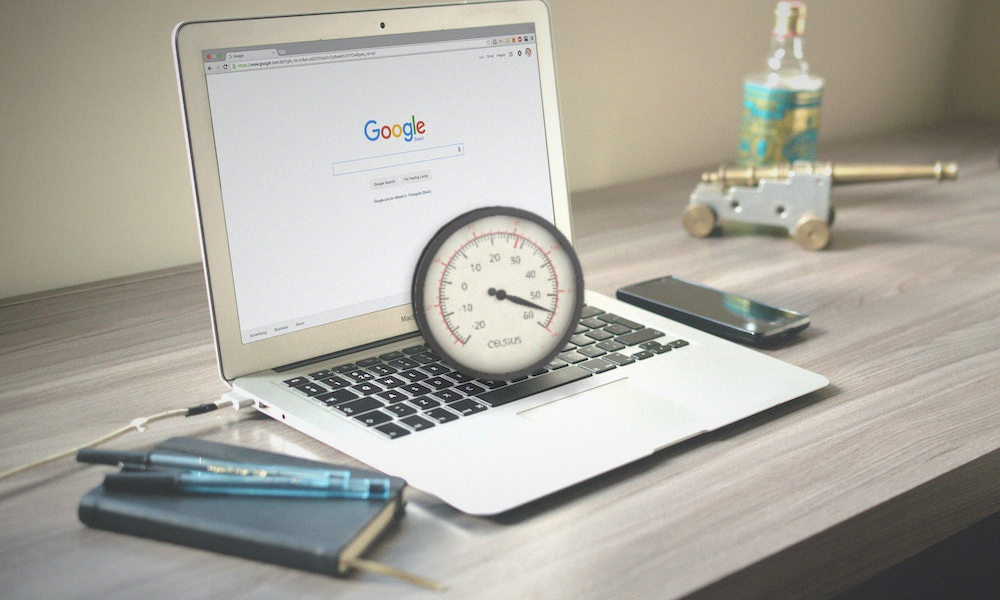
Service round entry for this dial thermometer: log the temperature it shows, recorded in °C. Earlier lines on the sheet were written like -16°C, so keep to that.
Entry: 55°C
